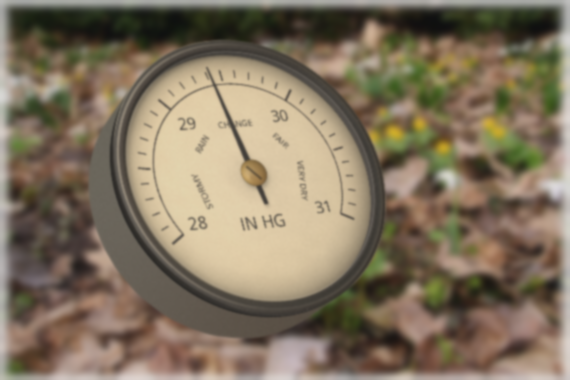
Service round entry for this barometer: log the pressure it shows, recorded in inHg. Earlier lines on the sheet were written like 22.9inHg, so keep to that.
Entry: 29.4inHg
